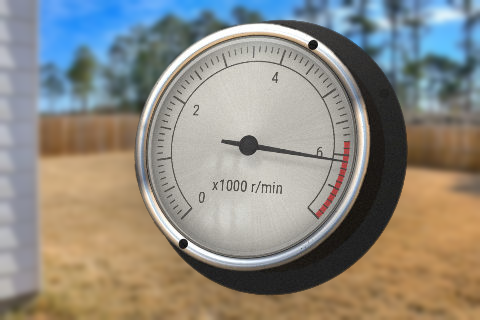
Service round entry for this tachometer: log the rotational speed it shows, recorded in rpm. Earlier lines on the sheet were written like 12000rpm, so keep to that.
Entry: 6100rpm
